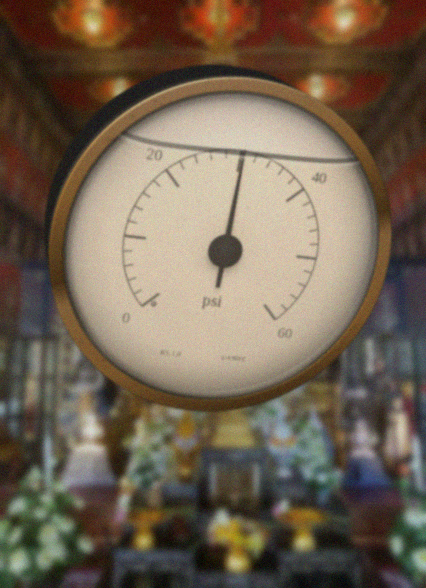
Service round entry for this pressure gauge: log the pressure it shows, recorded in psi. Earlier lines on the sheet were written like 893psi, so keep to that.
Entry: 30psi
